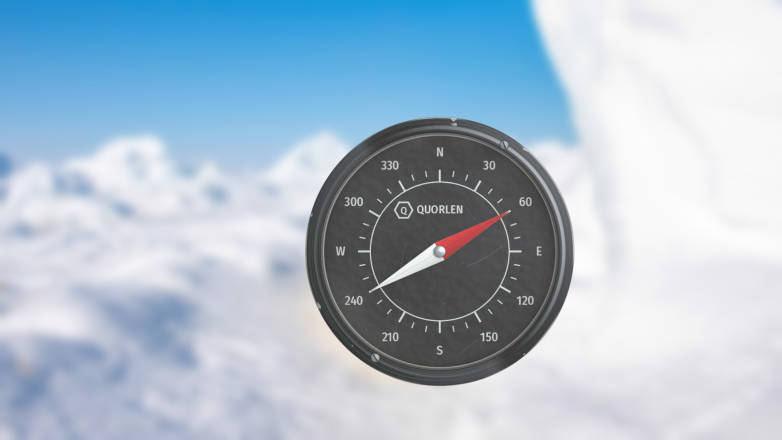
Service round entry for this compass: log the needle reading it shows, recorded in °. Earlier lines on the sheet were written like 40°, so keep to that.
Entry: 60°
